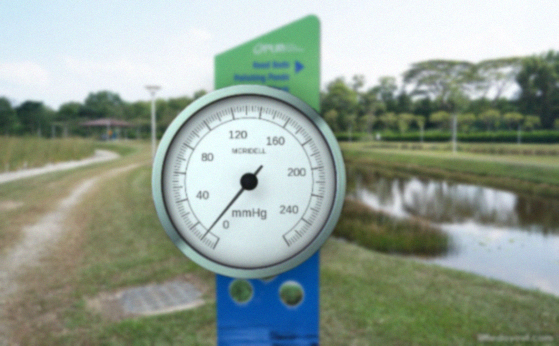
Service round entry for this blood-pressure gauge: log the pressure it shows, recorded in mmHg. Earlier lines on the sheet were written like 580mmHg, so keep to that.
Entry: 10mmHg
